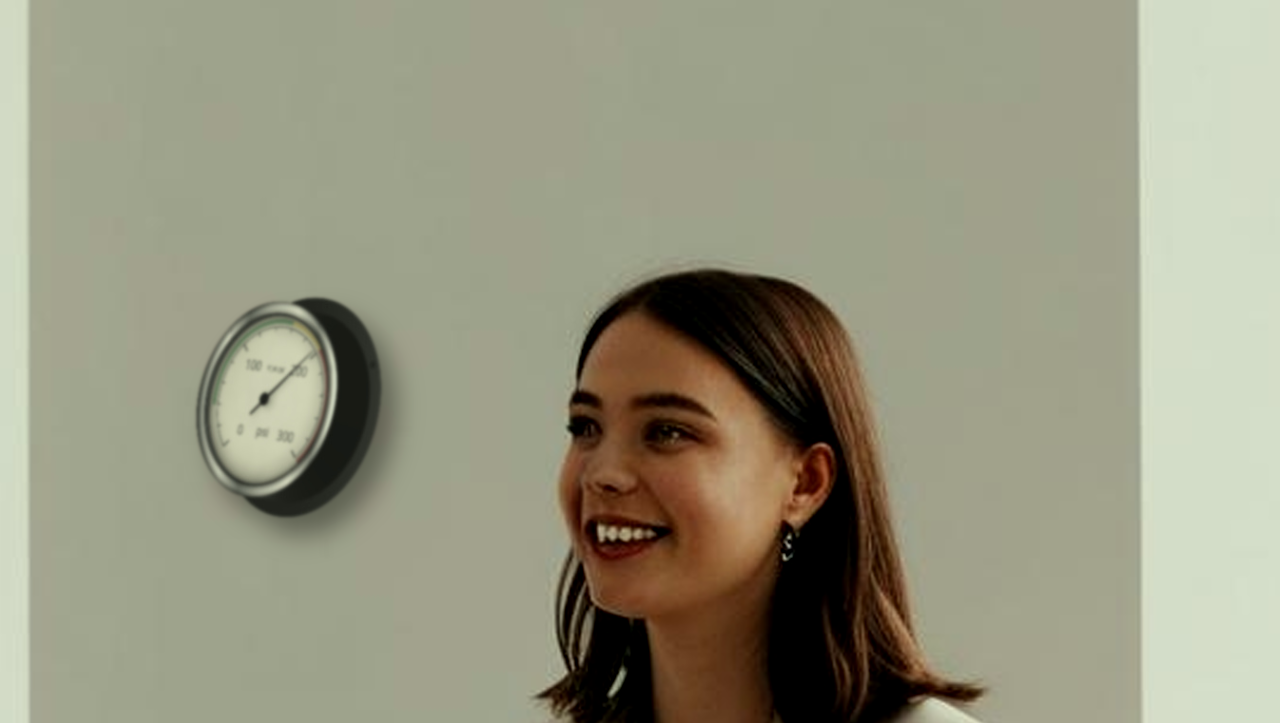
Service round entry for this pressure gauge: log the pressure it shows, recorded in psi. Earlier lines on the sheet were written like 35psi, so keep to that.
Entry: 200psi
